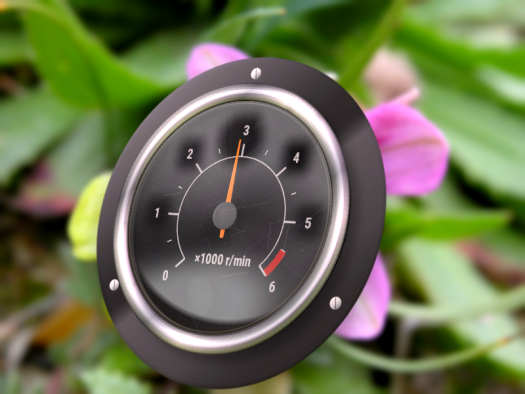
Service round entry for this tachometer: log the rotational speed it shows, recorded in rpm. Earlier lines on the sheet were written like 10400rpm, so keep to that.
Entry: 3000rpm
